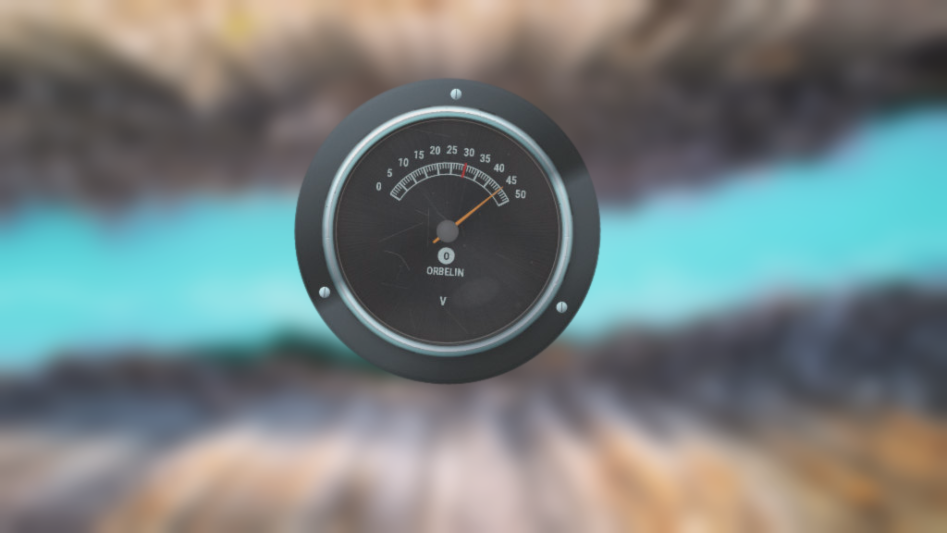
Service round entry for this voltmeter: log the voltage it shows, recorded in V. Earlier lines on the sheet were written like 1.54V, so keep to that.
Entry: 45V
